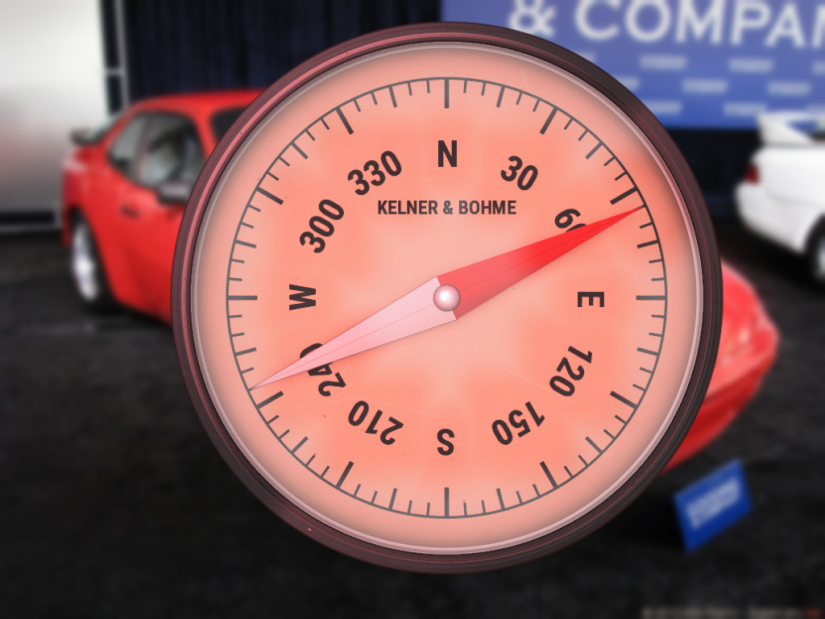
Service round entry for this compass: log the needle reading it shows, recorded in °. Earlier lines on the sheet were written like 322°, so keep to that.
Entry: 65°
